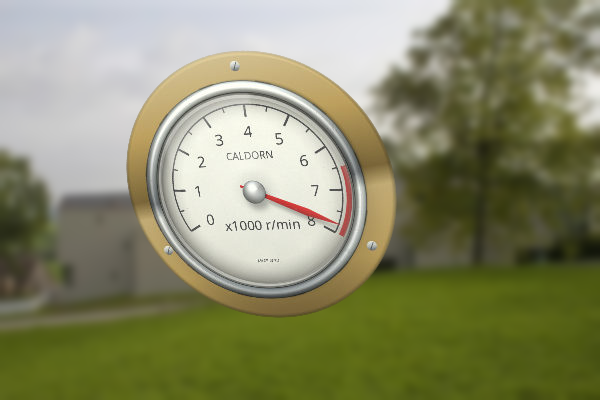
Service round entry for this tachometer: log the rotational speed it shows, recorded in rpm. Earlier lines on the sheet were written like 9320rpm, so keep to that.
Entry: 7750rpm
